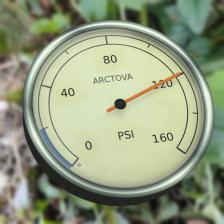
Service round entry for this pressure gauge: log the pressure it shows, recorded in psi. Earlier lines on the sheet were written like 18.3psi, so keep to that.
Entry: 120psi
